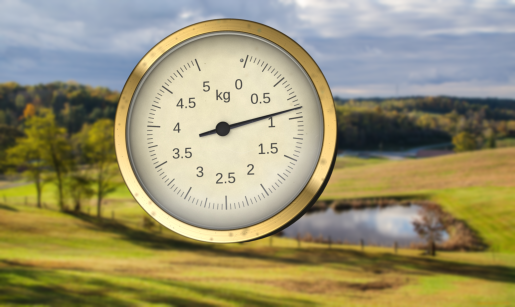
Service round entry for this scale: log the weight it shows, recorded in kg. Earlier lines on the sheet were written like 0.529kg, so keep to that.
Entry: 0.9kg
